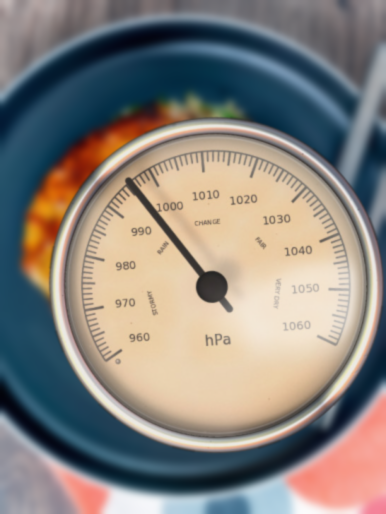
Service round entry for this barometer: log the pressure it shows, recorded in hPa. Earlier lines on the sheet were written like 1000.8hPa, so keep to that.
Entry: 996hPa
